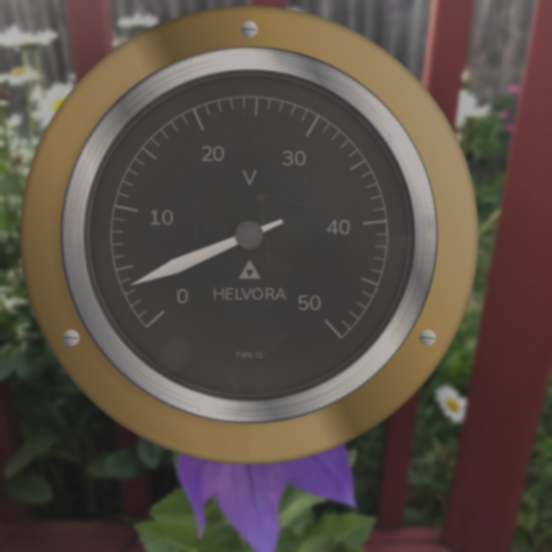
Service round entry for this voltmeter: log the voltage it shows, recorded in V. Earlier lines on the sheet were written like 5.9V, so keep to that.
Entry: 3.5V
